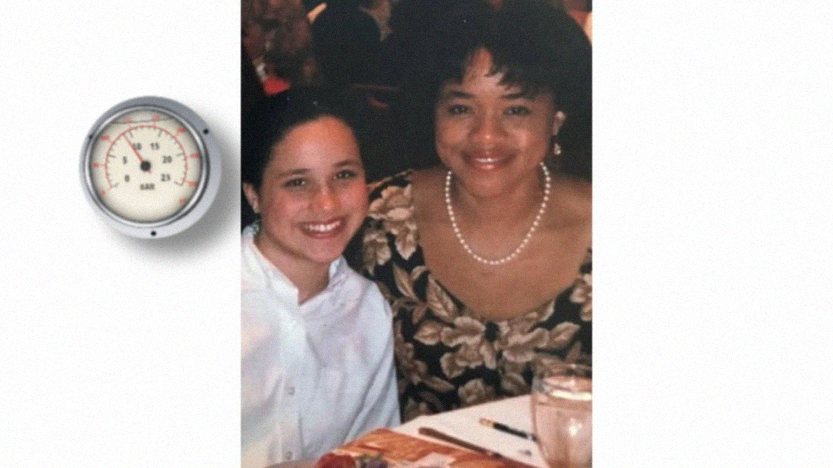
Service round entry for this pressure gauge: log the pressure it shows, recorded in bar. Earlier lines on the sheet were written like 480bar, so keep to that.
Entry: 9bar
